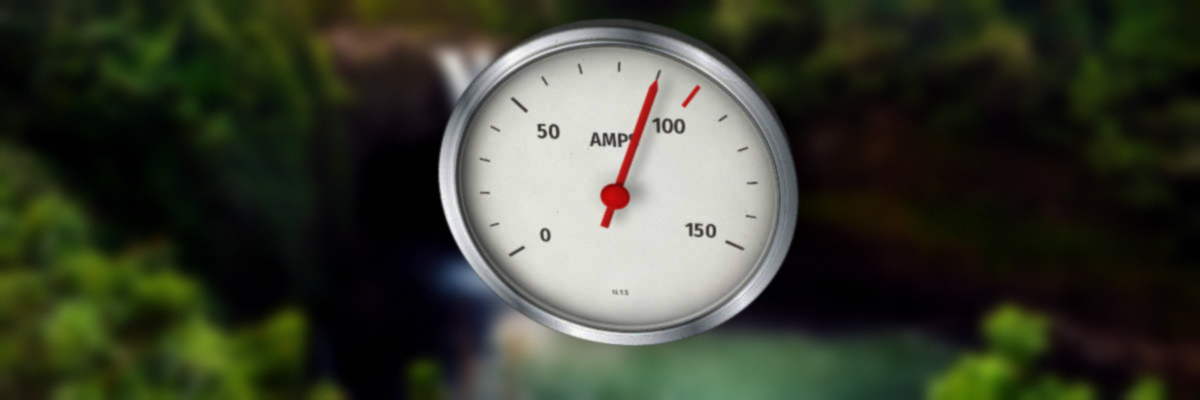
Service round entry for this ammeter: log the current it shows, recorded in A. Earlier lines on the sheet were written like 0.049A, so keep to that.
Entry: 90A
